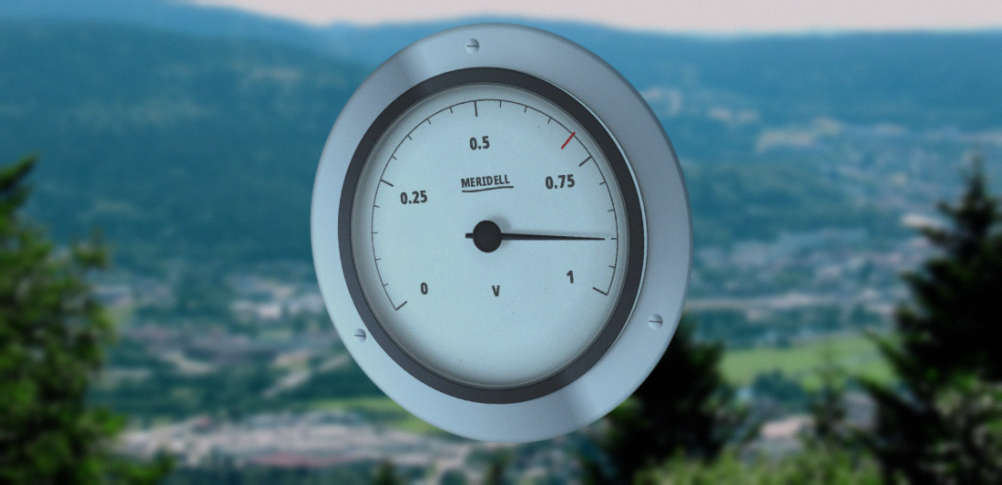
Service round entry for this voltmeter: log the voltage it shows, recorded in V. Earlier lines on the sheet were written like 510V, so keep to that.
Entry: 0.9V
